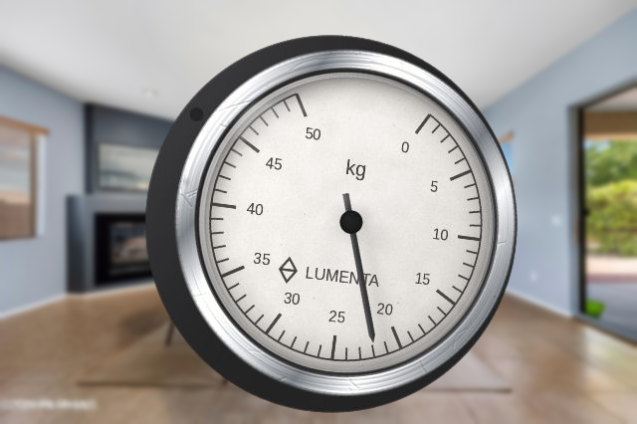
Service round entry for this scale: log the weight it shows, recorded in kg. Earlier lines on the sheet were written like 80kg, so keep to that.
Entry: 22kg
